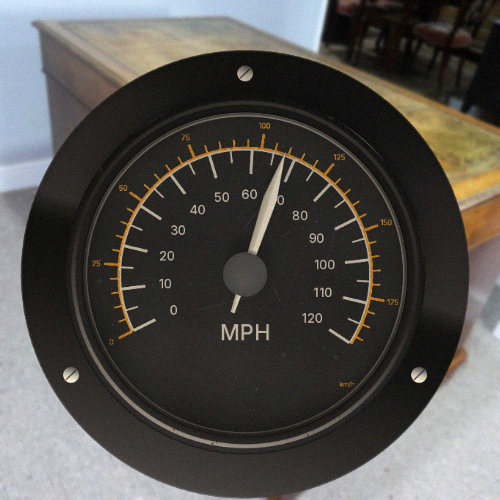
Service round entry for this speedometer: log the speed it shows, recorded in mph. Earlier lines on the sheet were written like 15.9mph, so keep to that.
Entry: 67.5mph
